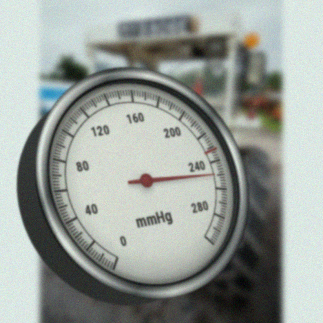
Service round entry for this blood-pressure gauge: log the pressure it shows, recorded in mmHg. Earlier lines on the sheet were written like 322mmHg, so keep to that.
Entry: 250mmHg
